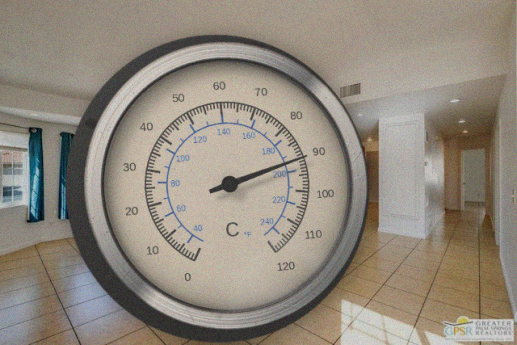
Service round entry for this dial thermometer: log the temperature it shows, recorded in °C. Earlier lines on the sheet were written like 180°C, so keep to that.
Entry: 90°C
